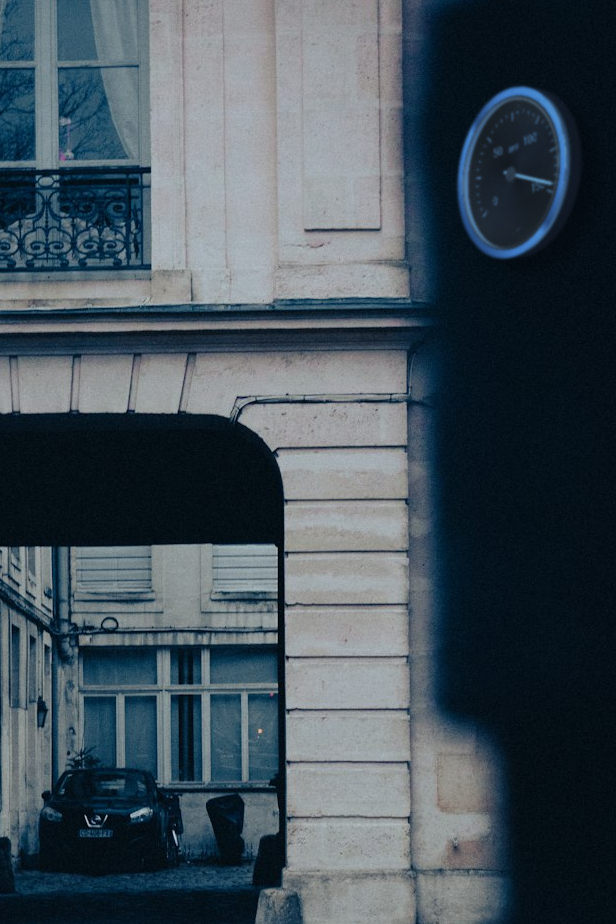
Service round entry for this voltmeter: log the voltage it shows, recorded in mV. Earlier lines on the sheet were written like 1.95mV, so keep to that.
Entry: 145mV
